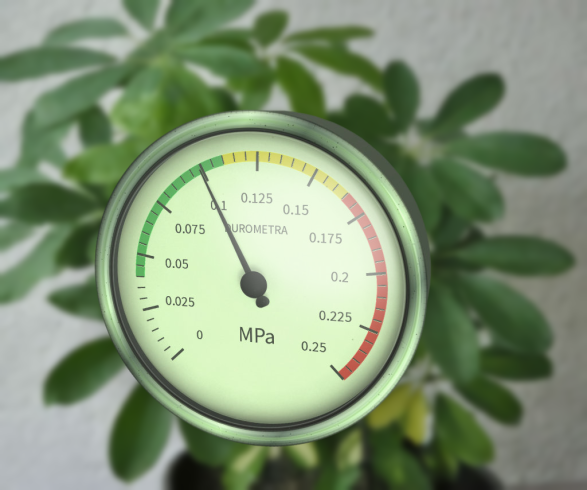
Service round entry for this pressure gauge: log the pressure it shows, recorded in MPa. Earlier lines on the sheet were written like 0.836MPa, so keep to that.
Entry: 0.1MPa
